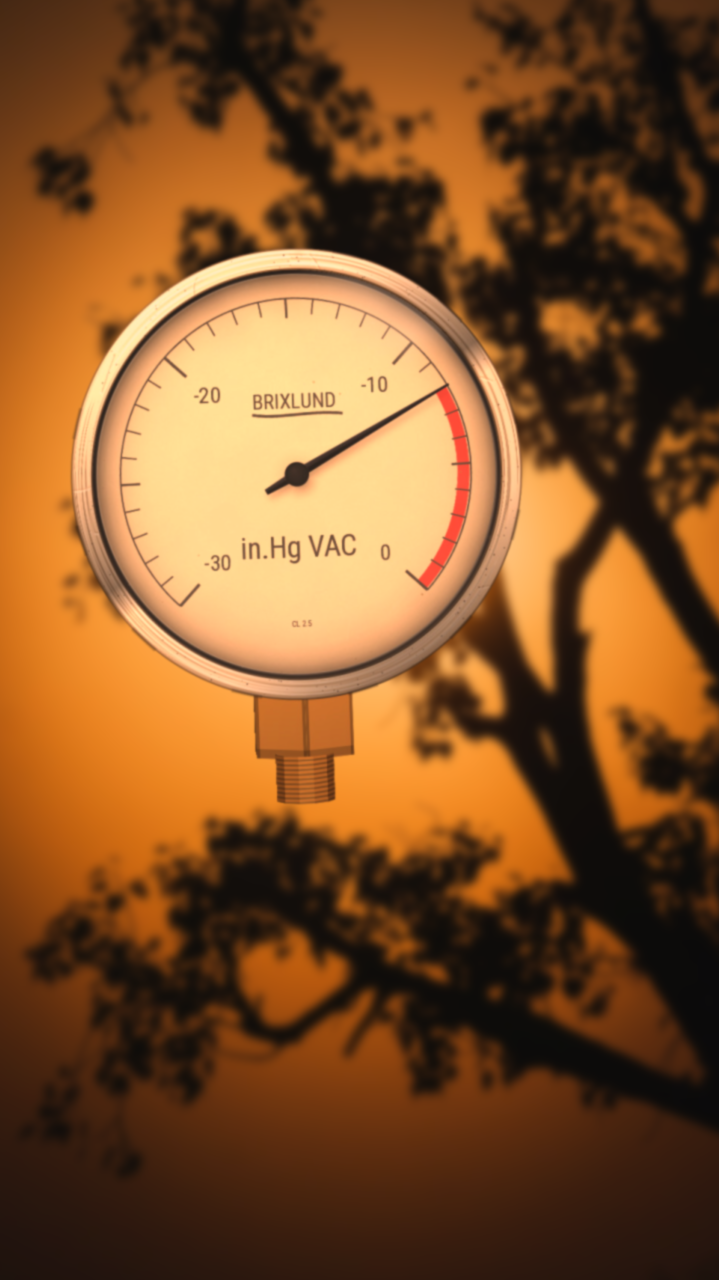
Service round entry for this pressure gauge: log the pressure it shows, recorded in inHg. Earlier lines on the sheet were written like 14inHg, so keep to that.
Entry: -8inHg
